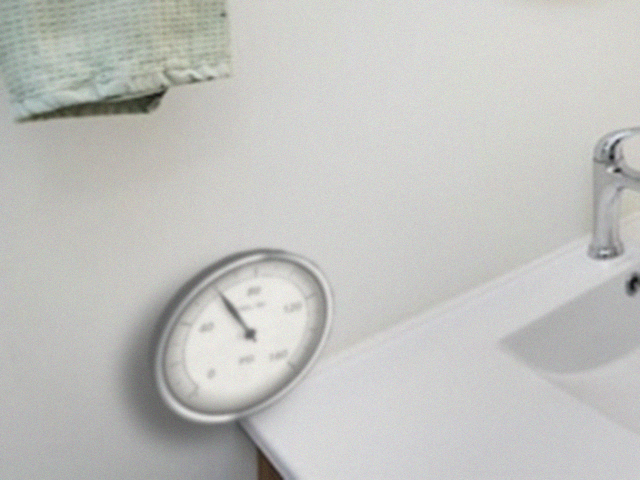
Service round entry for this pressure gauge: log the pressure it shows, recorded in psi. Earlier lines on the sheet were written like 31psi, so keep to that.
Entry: 60psi
